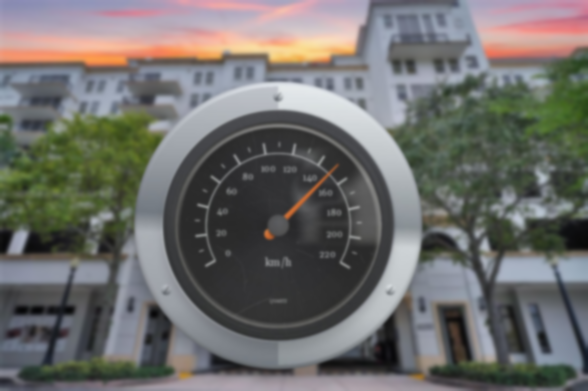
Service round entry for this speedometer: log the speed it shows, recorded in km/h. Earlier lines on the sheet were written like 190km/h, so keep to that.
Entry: 150km/h
